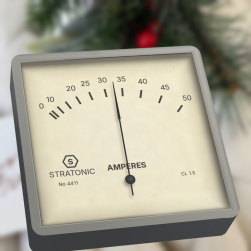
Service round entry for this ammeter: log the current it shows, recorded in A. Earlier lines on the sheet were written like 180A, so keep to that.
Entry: 32.5A
